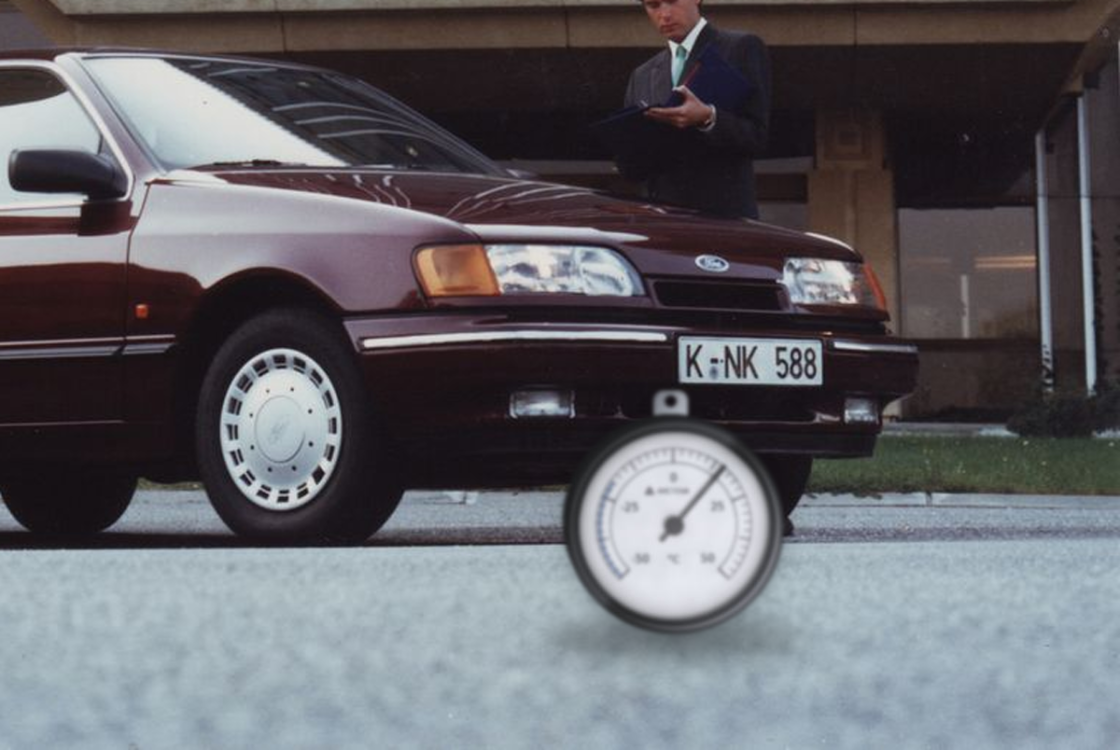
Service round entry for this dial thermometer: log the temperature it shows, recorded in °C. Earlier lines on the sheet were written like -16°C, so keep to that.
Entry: 15°C
